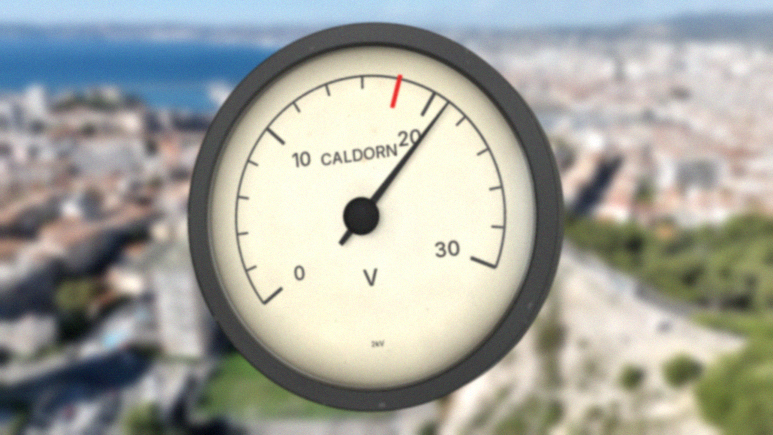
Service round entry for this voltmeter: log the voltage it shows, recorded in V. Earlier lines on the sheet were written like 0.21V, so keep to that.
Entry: 21V
